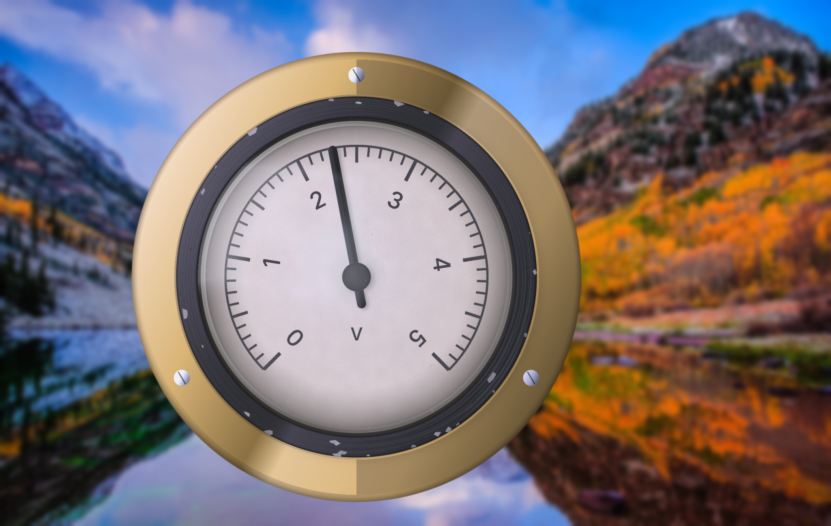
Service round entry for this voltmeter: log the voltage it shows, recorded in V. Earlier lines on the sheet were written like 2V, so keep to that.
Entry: 2.3V
